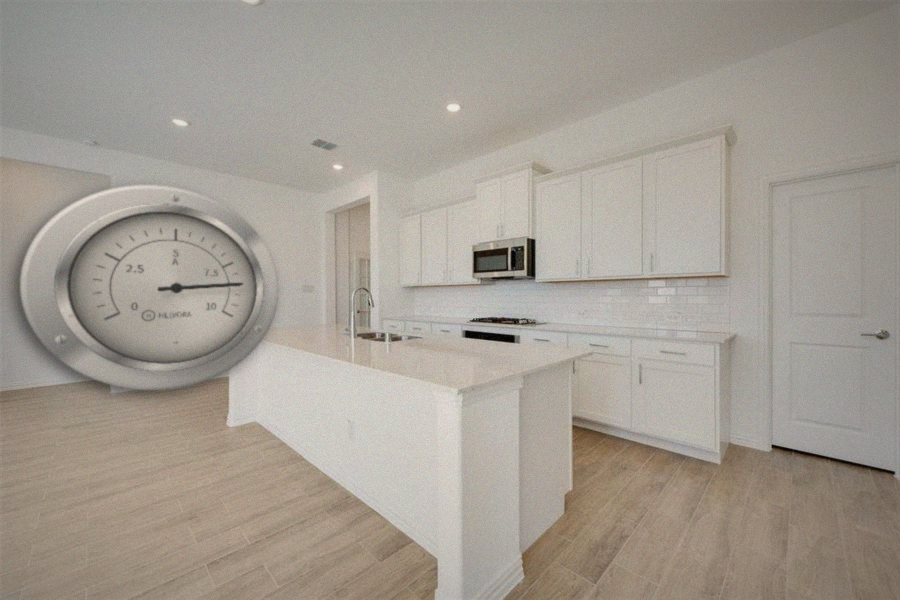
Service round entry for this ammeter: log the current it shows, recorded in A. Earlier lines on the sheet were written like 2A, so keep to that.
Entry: 8.5A
